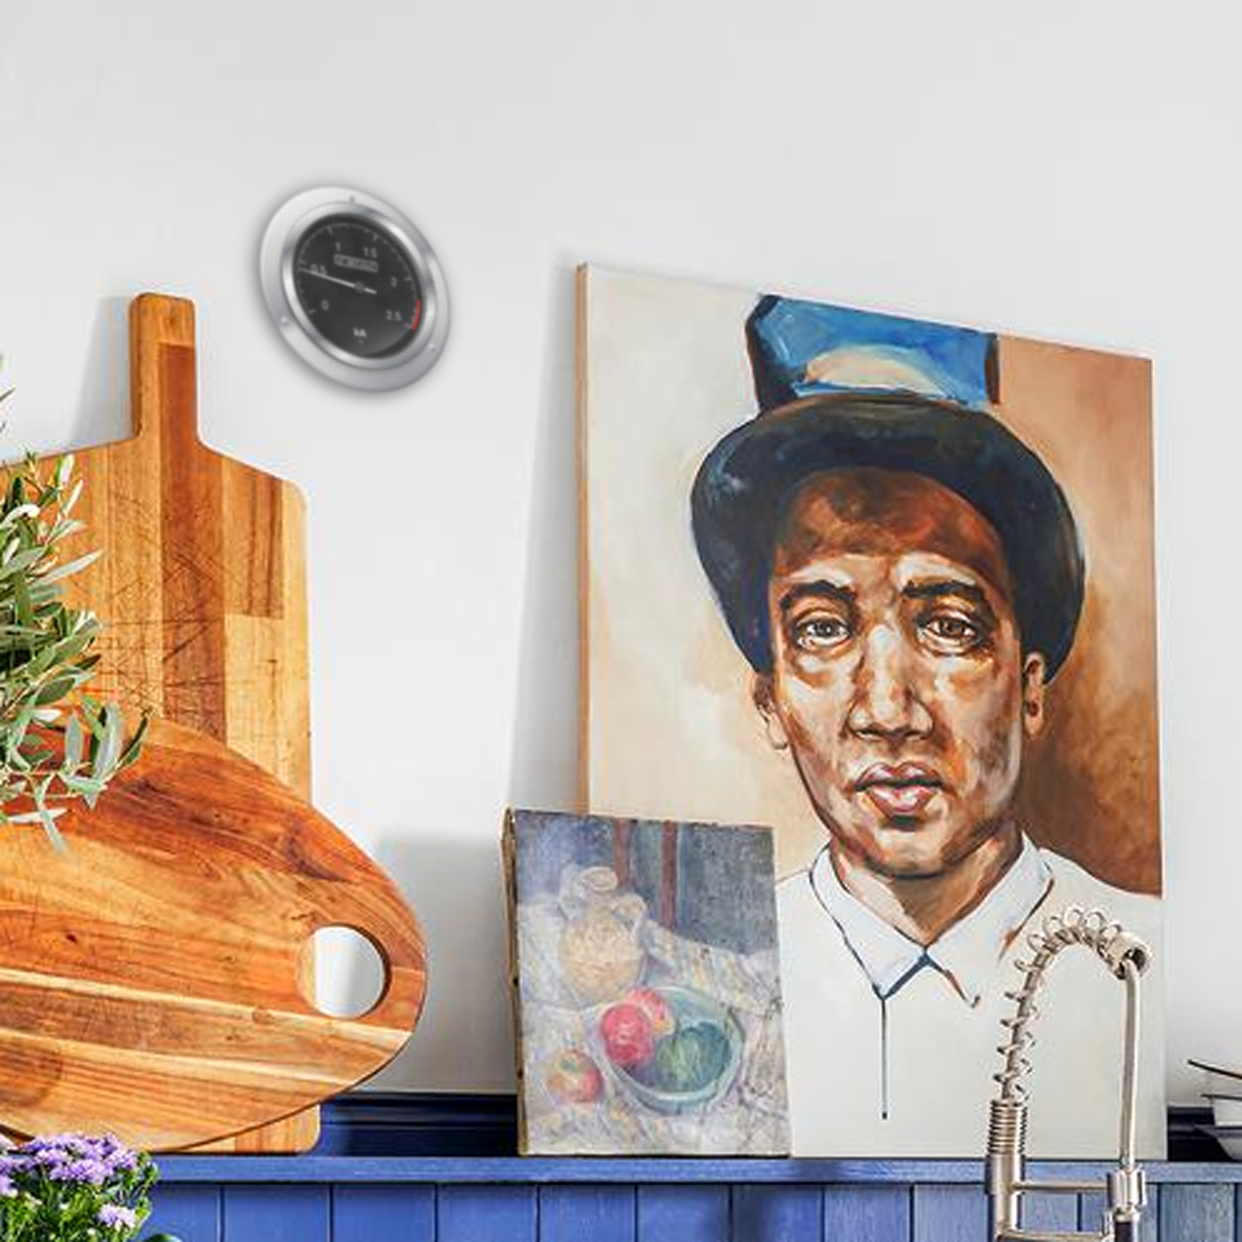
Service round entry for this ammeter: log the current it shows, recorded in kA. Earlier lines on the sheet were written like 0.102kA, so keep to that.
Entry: 0.4kA
